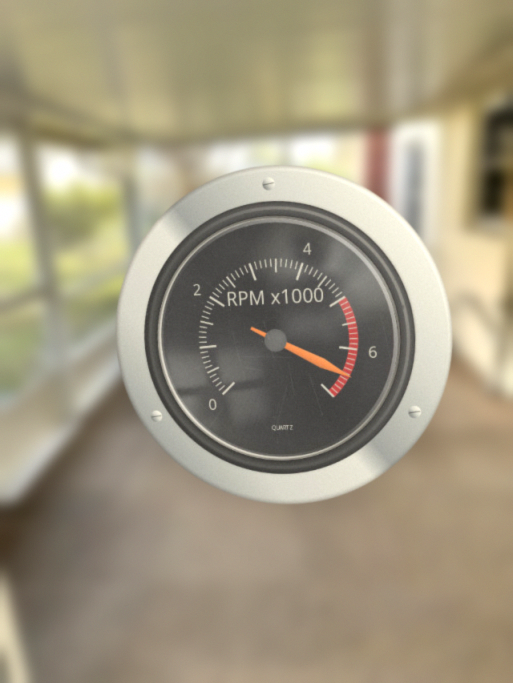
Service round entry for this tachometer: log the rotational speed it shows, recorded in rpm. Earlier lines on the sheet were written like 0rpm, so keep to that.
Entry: 6500rpm
